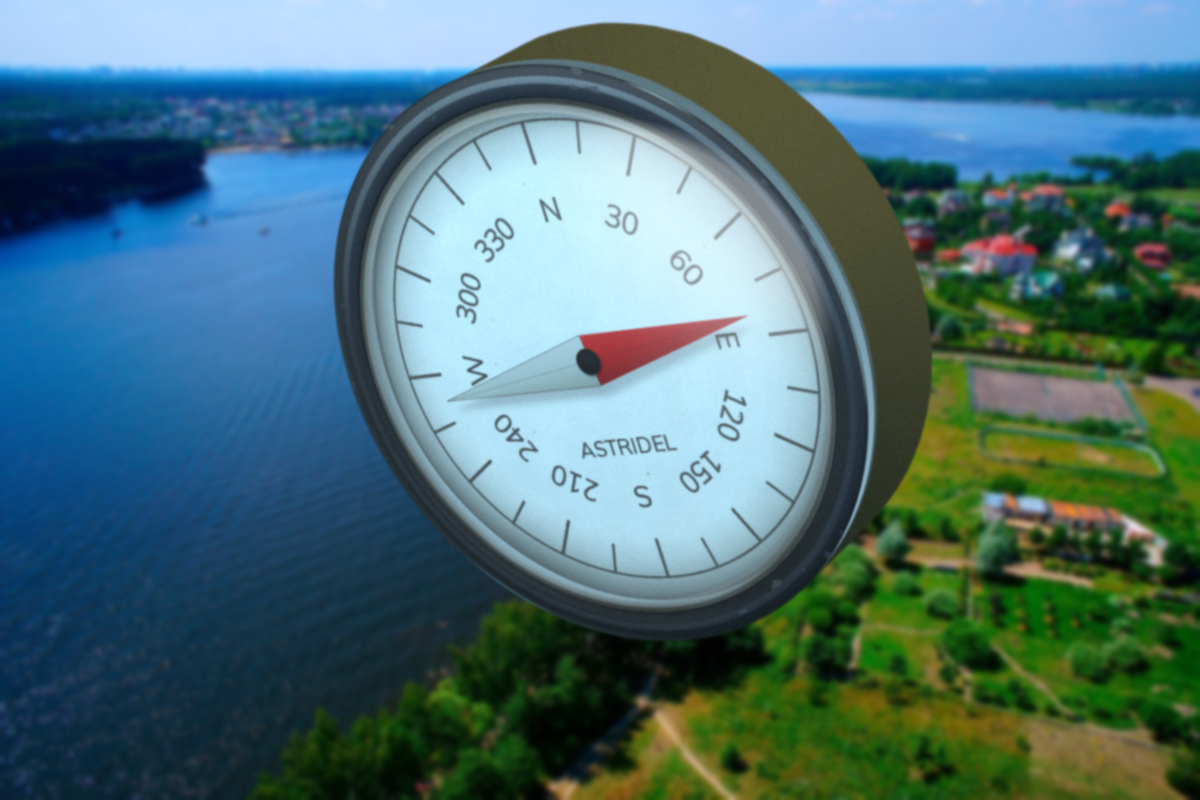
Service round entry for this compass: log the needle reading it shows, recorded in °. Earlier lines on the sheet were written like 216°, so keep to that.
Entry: 82.5°
